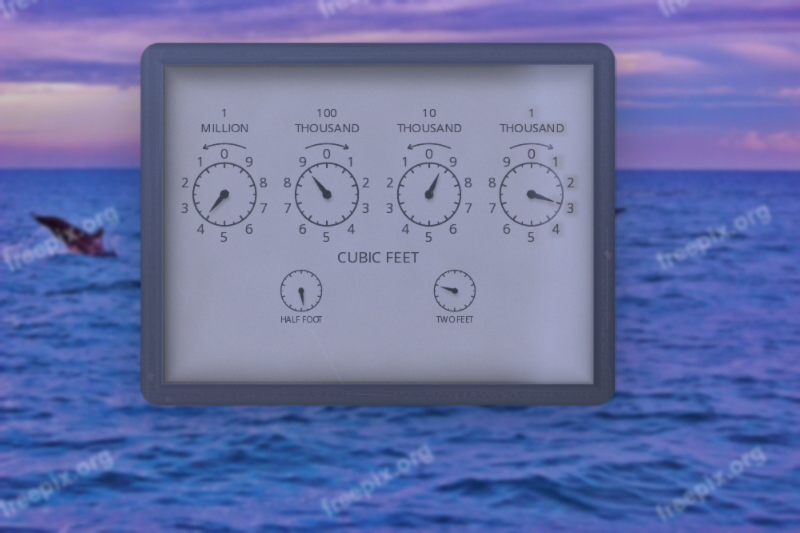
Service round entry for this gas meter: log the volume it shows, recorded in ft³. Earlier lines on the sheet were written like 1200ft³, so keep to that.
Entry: 389300ft³
